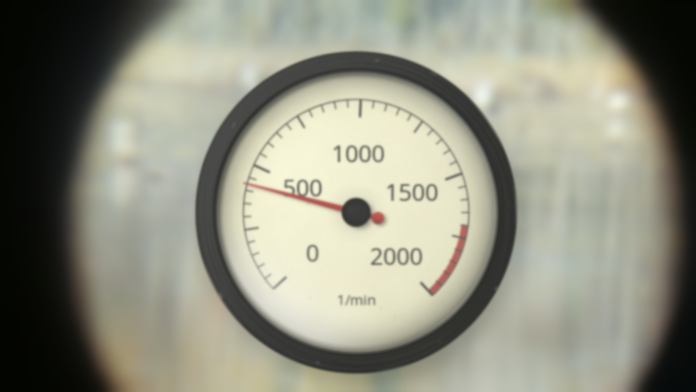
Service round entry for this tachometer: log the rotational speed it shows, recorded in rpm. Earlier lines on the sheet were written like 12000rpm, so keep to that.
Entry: 425rpm
